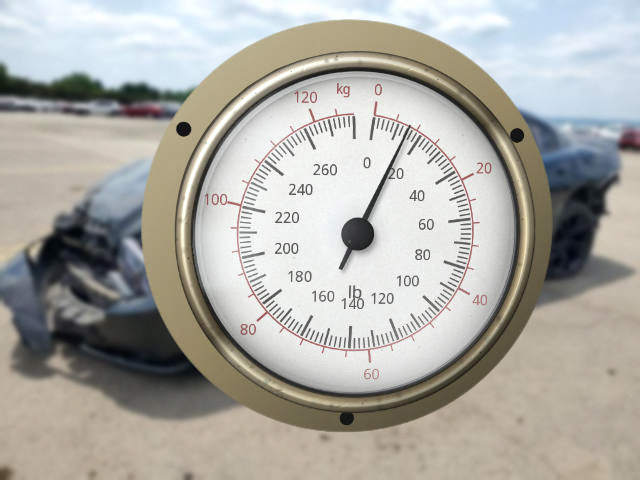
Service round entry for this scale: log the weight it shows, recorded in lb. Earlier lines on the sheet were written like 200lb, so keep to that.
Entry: 14lb
